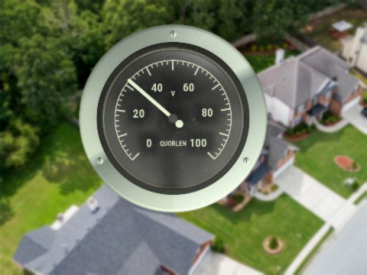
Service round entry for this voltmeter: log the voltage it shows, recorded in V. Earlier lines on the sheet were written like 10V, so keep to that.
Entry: 32V
